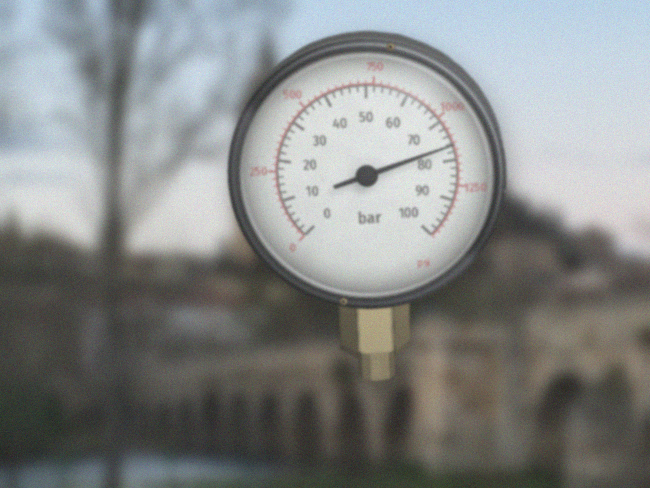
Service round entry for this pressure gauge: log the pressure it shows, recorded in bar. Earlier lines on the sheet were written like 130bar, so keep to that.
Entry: 76bar
